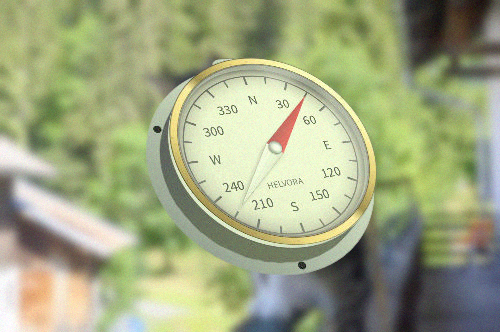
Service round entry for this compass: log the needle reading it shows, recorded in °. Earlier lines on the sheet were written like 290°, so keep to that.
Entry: 45°
